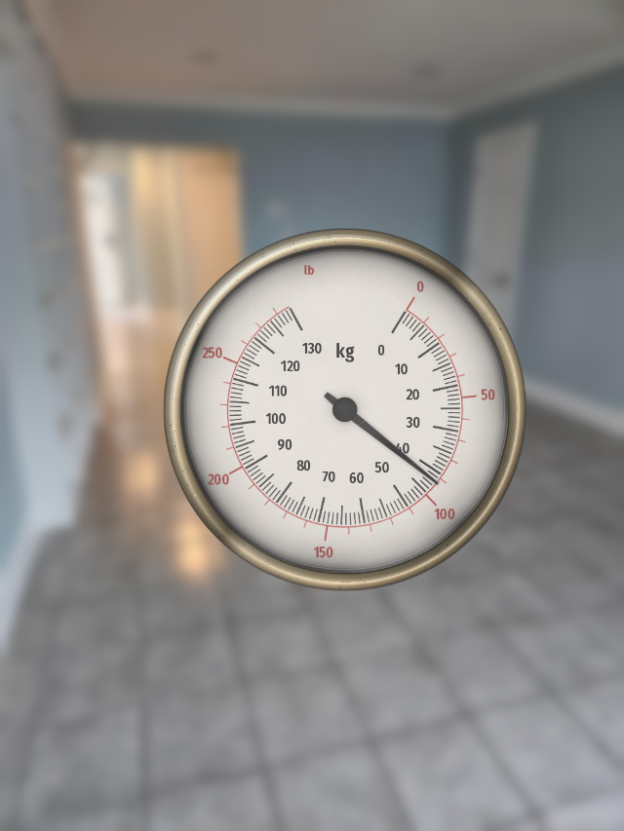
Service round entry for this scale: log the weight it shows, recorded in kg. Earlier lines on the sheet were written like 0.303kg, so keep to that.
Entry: 42kg
